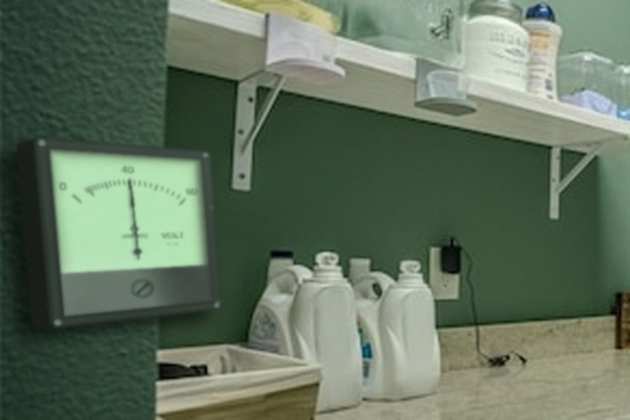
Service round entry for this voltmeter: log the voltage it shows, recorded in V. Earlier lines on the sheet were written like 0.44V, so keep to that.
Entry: 40V
